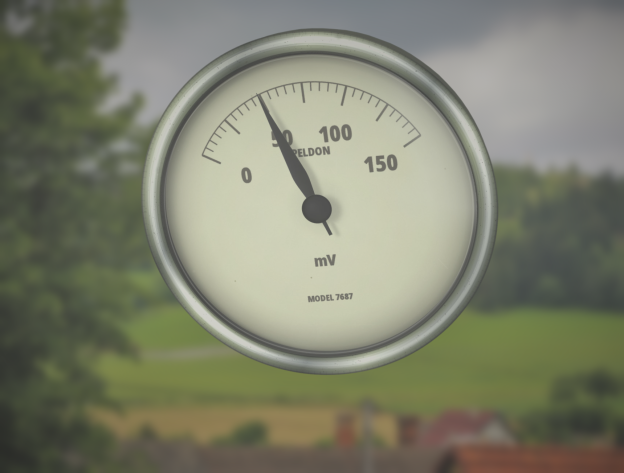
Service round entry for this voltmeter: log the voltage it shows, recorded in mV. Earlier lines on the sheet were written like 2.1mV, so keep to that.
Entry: 50mV
